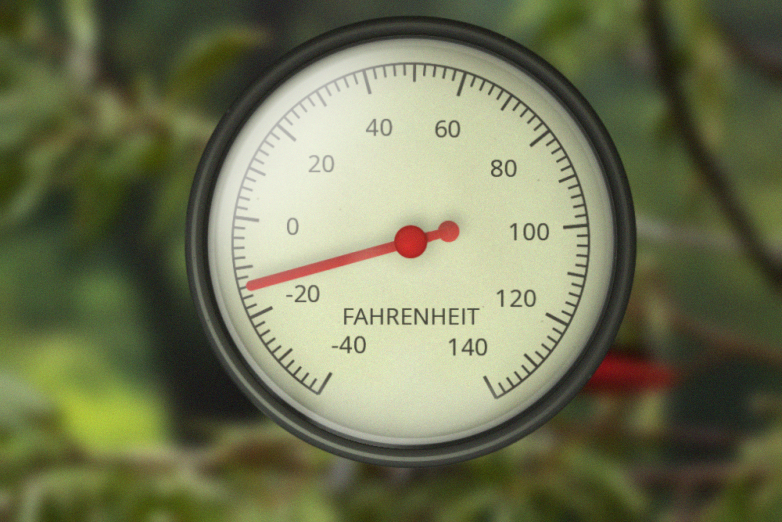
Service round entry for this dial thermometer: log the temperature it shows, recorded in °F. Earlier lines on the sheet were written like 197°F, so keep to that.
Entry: -14°F
